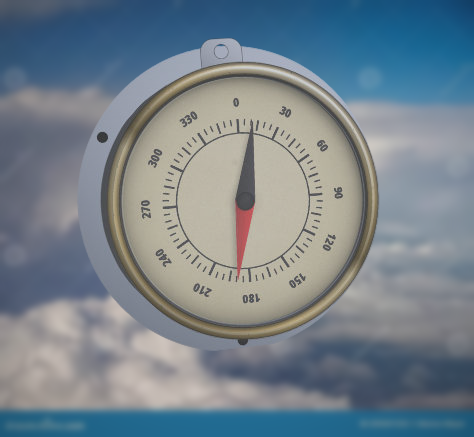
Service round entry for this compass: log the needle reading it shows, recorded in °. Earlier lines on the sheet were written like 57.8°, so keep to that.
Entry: 190°
